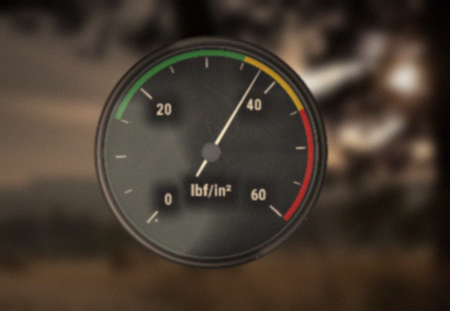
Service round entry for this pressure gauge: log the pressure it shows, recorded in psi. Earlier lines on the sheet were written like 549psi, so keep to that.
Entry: 37.5psi
